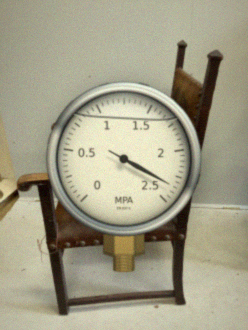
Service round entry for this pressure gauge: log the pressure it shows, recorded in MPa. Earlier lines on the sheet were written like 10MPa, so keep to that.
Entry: 2.35MPa
